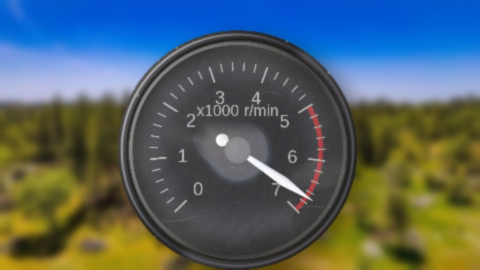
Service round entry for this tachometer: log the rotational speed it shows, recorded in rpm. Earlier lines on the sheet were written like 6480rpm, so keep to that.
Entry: 6700rpm
